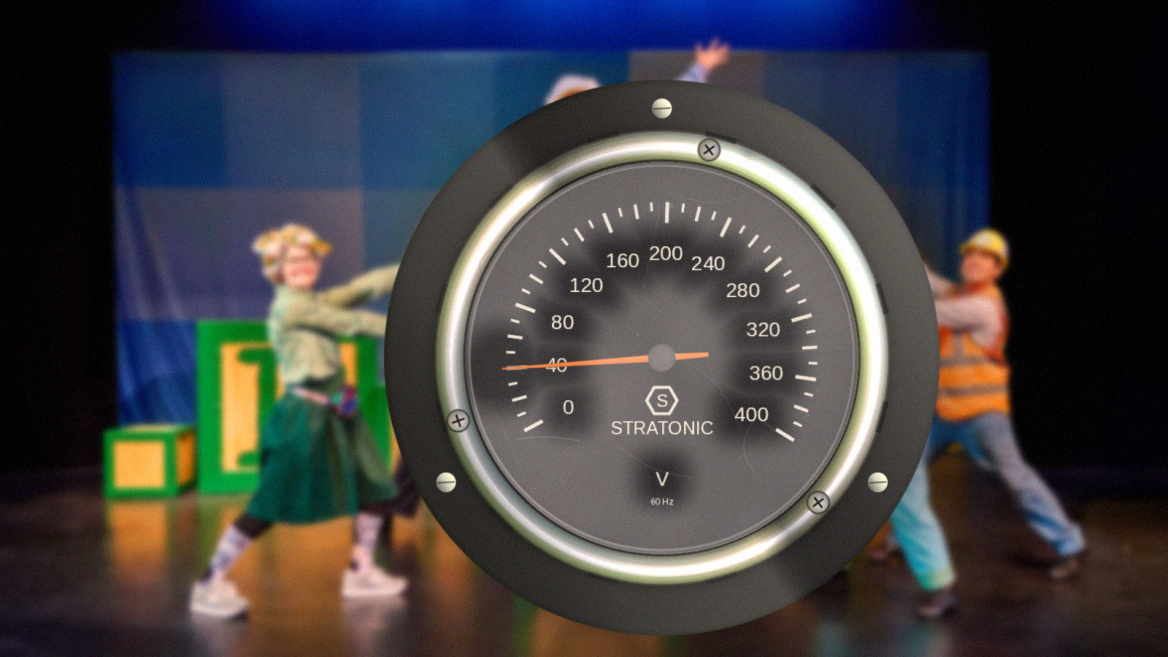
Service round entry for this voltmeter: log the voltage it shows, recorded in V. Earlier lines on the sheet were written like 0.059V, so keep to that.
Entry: 40V
